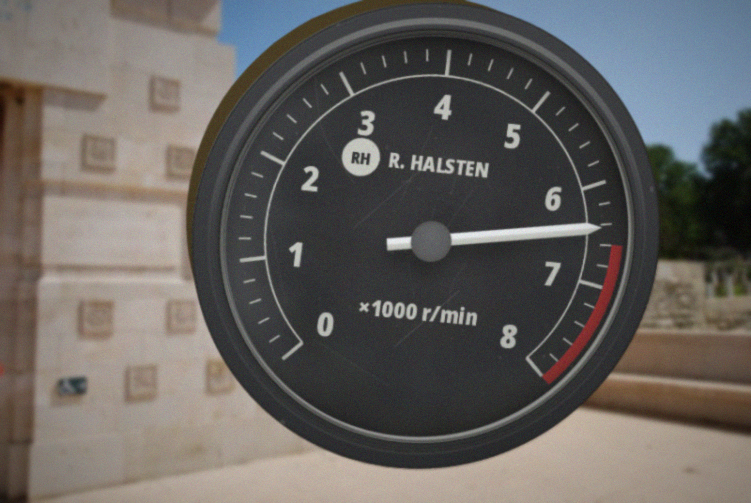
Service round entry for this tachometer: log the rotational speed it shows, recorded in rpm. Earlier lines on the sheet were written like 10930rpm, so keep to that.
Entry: 6400rpm
